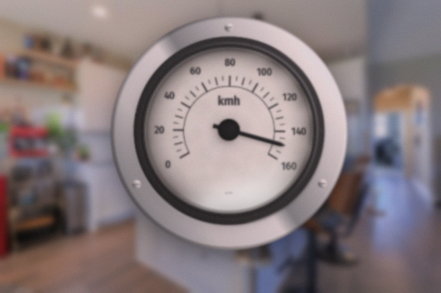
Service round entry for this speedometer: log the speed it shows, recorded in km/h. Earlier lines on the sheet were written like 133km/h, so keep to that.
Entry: 150km/h
